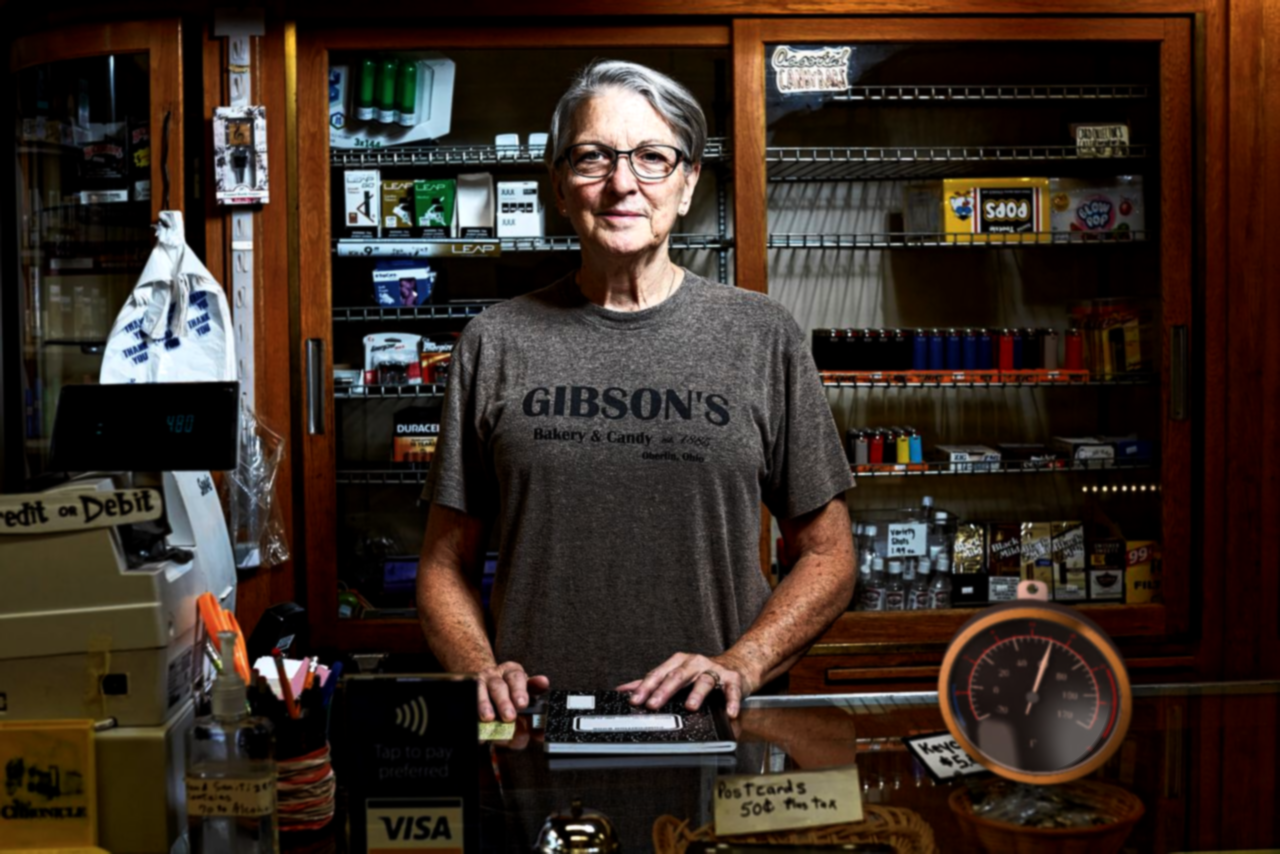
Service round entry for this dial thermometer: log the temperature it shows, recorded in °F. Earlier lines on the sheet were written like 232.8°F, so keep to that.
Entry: 60°F
